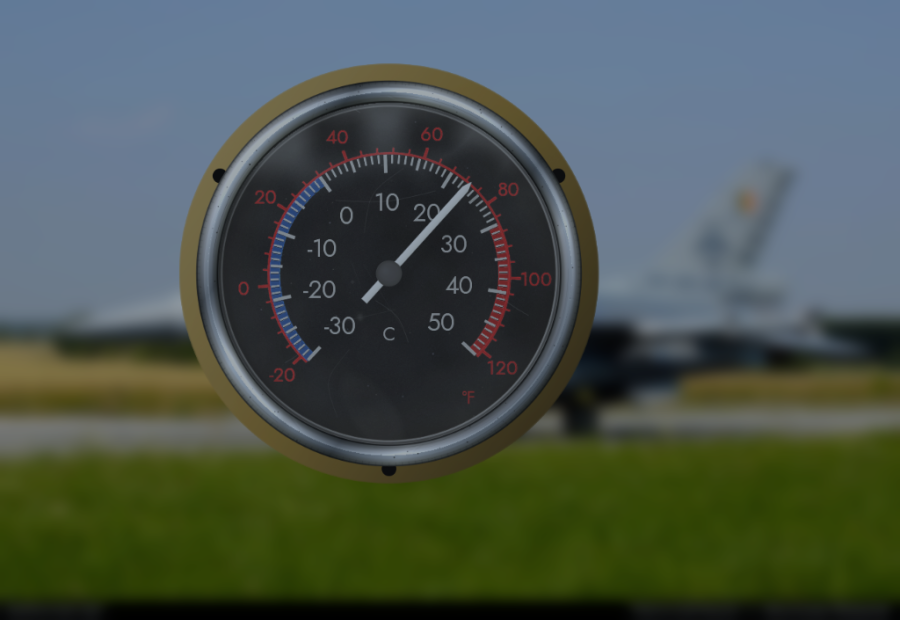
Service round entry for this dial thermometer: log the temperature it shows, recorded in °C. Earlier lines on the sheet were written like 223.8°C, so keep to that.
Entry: 23°C
